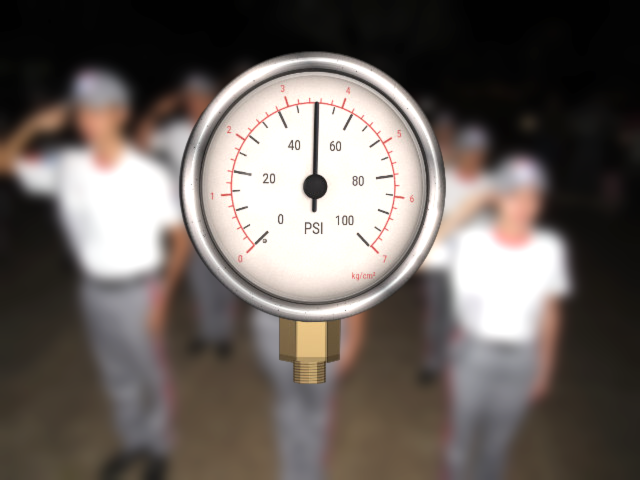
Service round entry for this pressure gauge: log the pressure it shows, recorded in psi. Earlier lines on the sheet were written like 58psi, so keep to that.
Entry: 50psi
